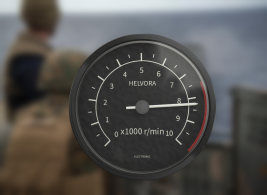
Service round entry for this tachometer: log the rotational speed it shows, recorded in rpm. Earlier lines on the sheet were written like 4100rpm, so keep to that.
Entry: 8250rpm
